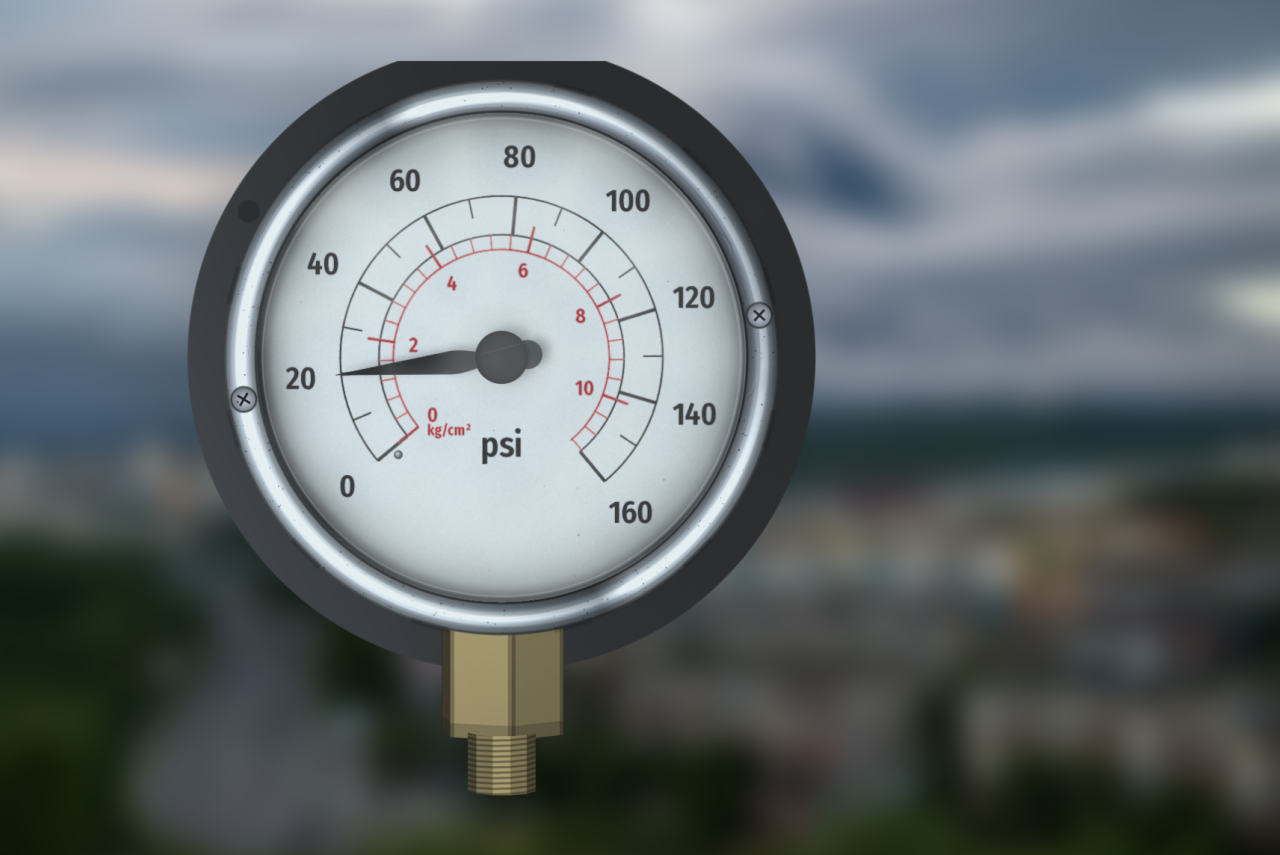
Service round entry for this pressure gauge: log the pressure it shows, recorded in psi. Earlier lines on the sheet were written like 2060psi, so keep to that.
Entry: 20psi
